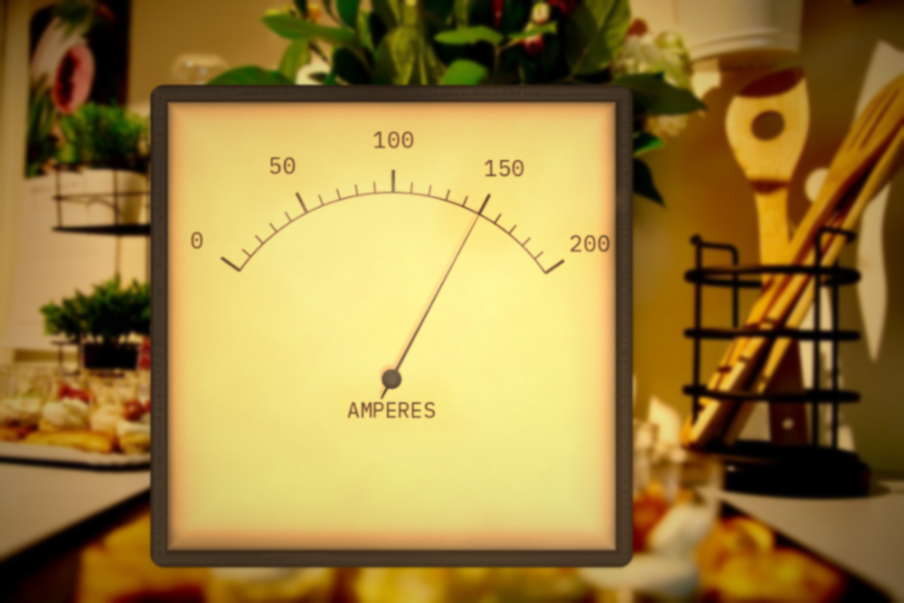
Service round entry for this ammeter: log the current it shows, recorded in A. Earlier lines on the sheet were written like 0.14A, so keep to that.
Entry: 150A
